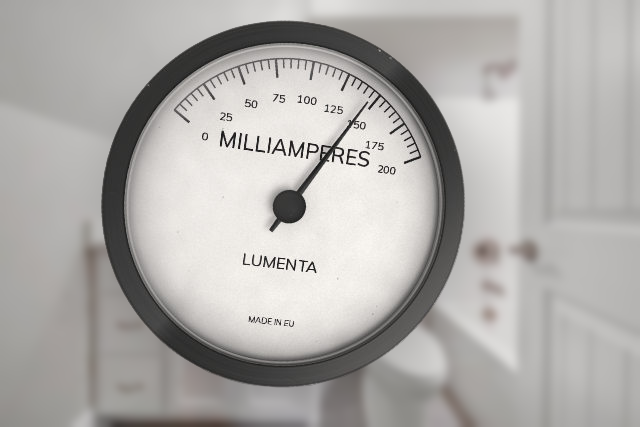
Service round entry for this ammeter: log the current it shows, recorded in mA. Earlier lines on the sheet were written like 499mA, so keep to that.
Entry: 145mA
